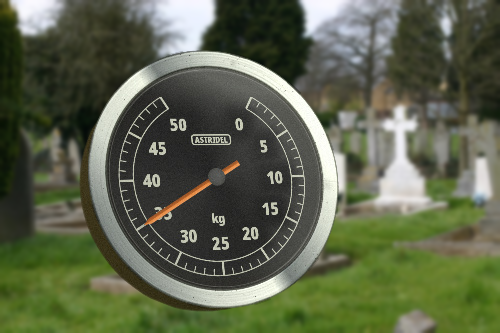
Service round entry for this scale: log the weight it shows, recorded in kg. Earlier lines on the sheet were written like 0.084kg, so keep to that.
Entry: 35kg
